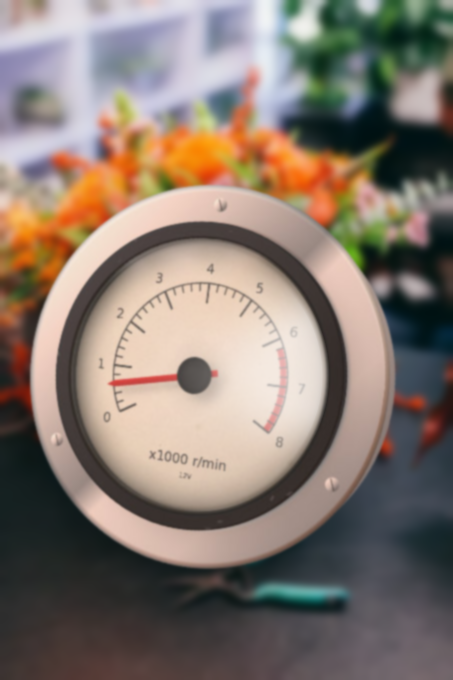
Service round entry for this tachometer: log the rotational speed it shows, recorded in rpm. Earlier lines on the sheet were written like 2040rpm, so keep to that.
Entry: 600rpm
